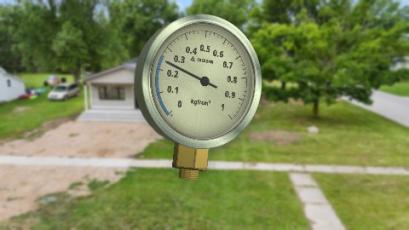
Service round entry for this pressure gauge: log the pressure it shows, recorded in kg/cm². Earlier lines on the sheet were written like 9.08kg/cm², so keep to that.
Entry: 0.24kg/cm²
